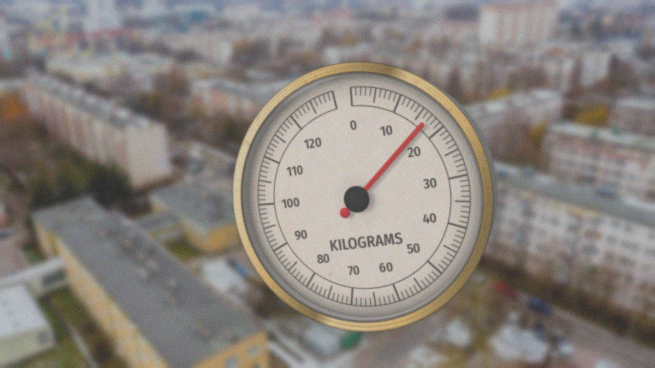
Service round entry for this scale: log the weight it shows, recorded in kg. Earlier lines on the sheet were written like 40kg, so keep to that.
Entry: 17kg
